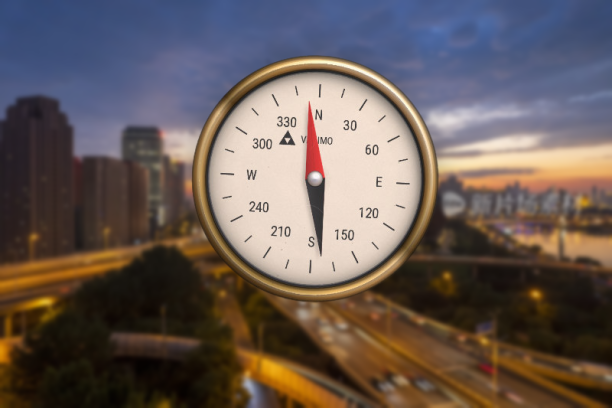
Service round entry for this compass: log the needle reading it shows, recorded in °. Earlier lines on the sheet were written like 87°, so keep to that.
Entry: 352.5°
